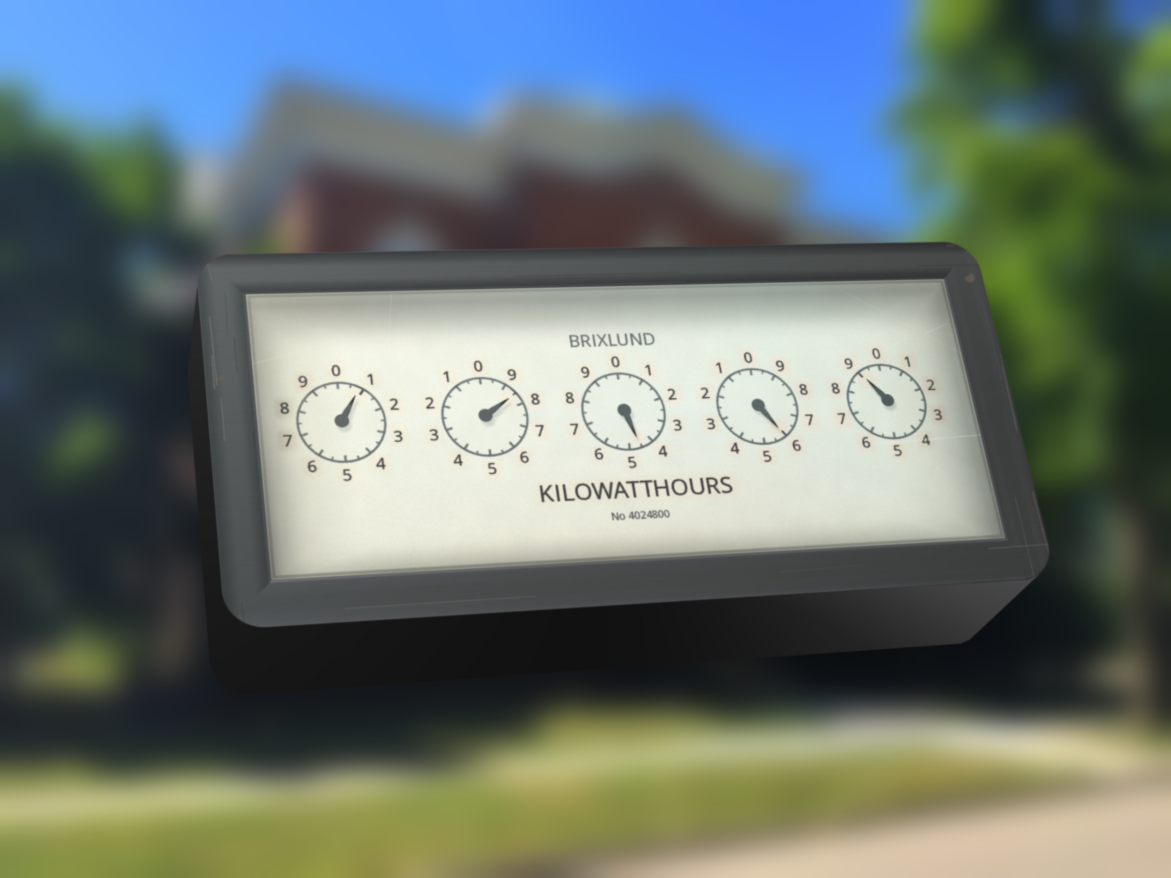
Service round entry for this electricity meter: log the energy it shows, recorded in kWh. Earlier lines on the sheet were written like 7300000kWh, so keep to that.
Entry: 8459kWh
